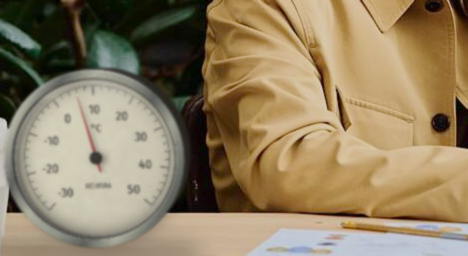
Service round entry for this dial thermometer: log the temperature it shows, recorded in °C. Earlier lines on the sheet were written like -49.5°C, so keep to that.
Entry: 6°C
